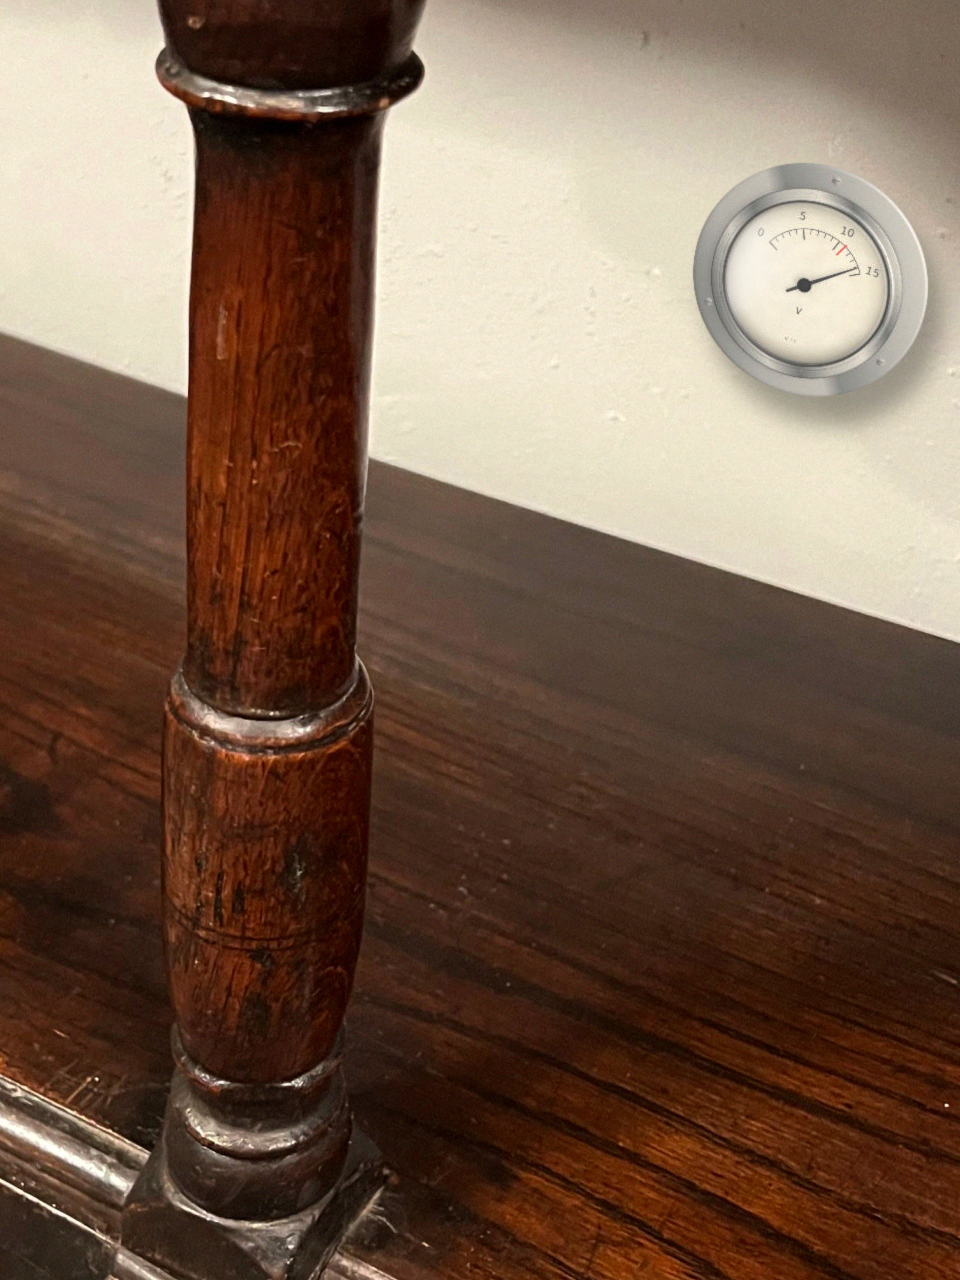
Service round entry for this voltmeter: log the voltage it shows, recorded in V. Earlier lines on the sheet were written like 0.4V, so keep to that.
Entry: 14V
